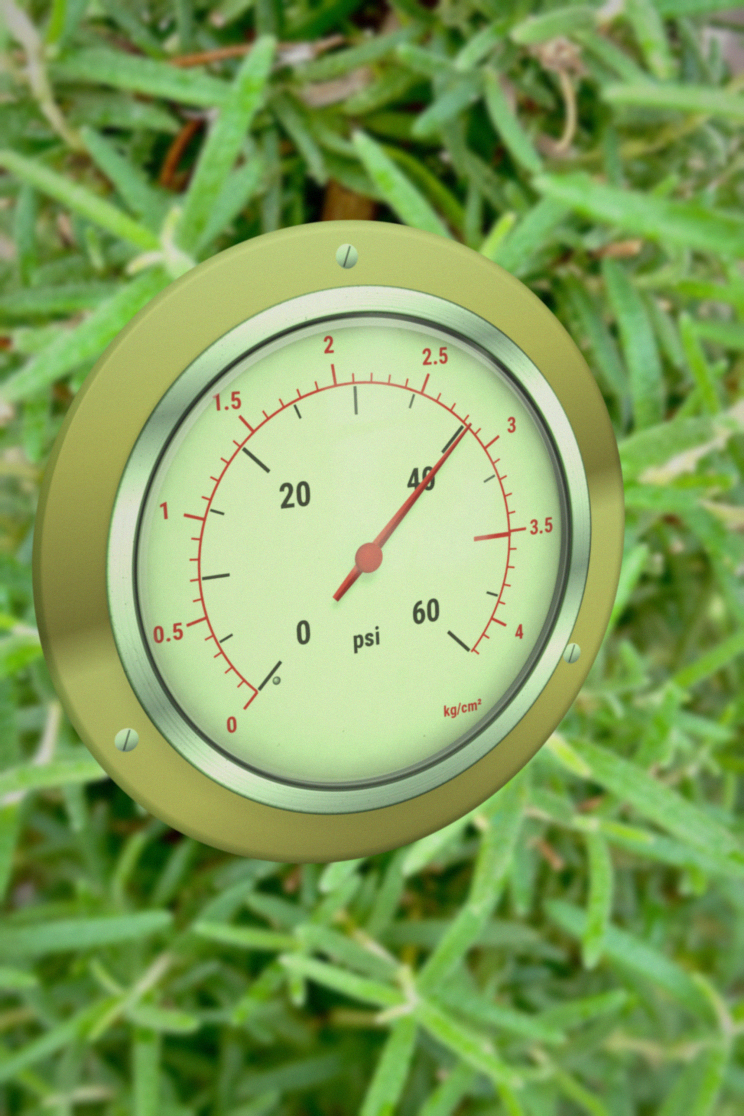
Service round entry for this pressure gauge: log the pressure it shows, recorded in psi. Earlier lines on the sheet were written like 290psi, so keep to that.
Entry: 40psi
